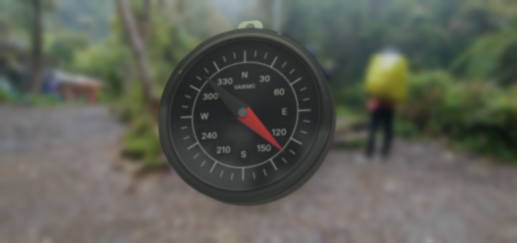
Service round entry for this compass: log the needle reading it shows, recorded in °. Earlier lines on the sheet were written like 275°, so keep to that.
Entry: 135°
